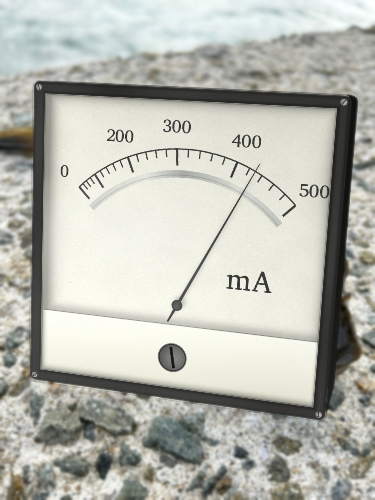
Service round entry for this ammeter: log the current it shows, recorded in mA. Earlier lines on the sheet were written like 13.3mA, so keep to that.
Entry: 430mA
